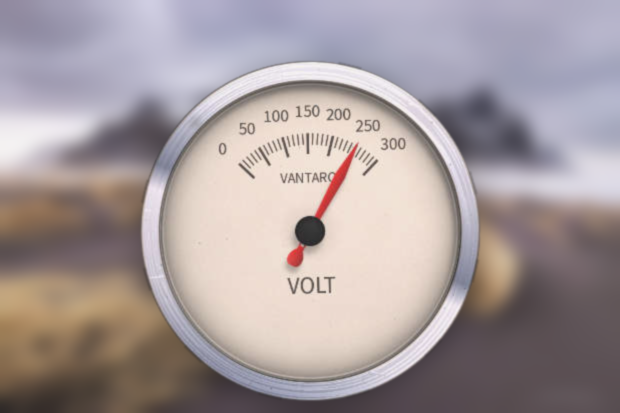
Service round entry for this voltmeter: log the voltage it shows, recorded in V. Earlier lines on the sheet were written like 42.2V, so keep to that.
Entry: 250V
